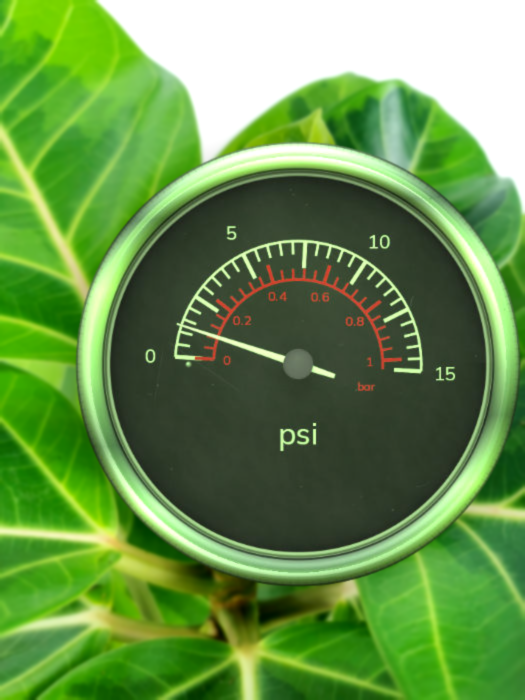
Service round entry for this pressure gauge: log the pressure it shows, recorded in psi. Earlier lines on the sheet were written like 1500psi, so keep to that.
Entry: 1.25psi
